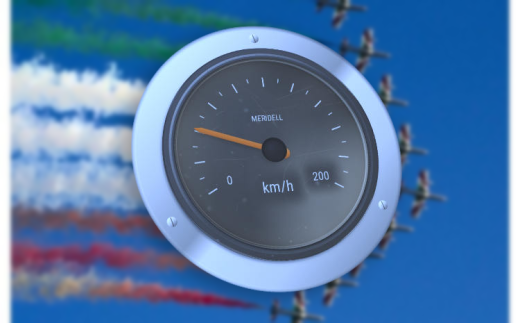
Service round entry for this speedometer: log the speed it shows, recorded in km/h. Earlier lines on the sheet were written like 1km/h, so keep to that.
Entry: 40km/h
